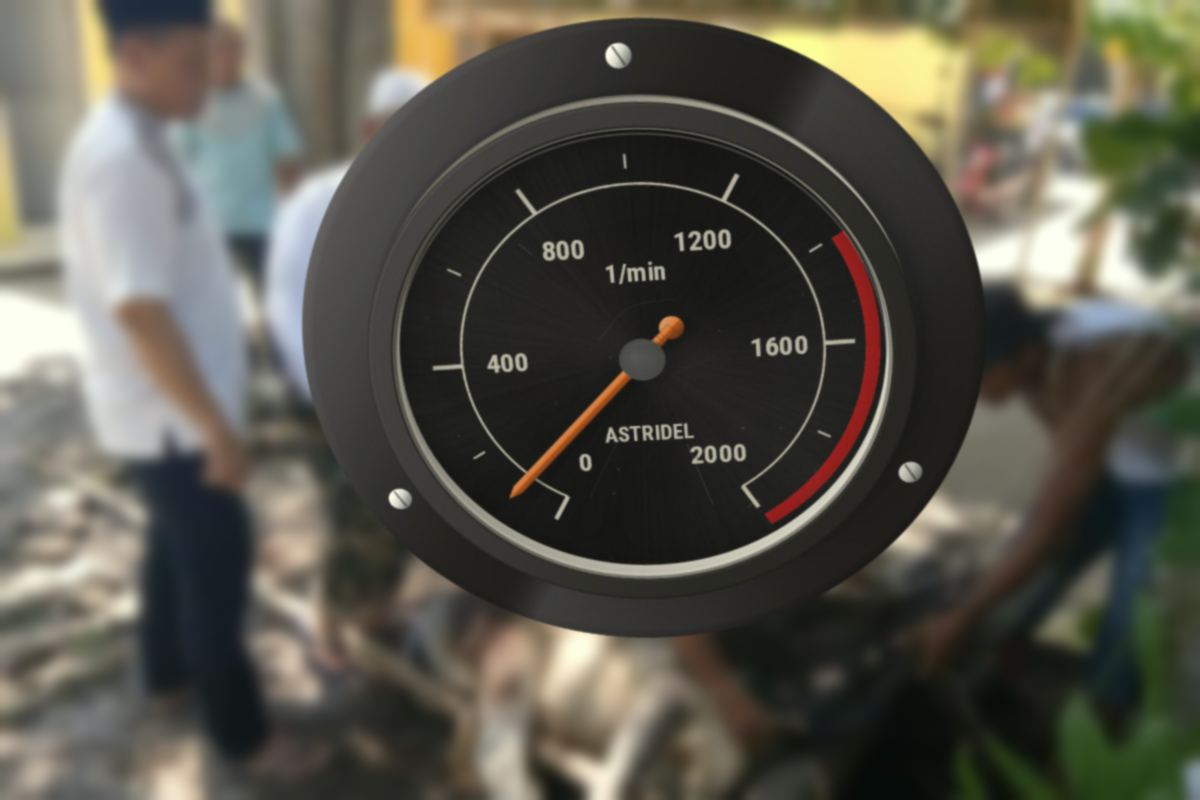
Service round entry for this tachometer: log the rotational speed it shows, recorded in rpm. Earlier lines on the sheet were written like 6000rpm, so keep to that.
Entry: 100rpm
